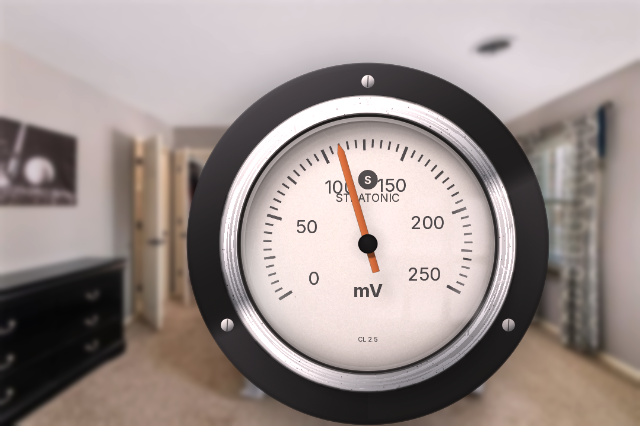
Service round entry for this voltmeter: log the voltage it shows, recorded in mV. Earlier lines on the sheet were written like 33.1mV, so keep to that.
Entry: 110mV
